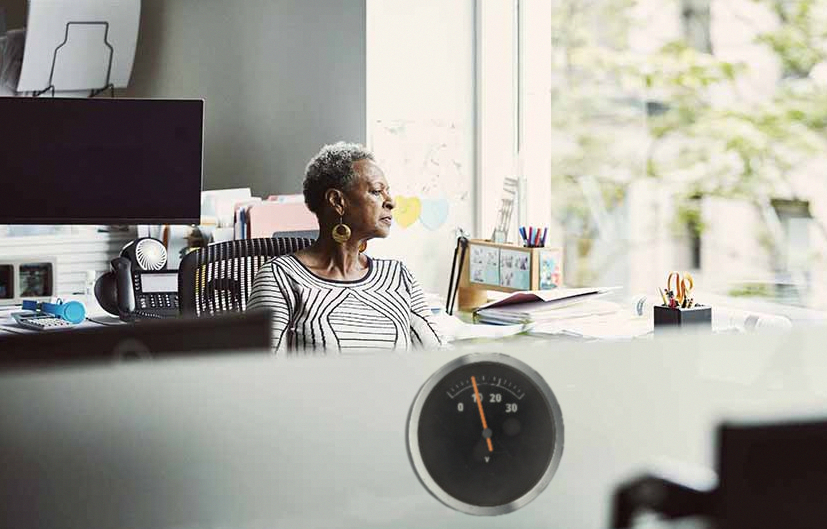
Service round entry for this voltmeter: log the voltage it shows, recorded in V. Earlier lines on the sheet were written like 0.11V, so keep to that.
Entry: 10V
